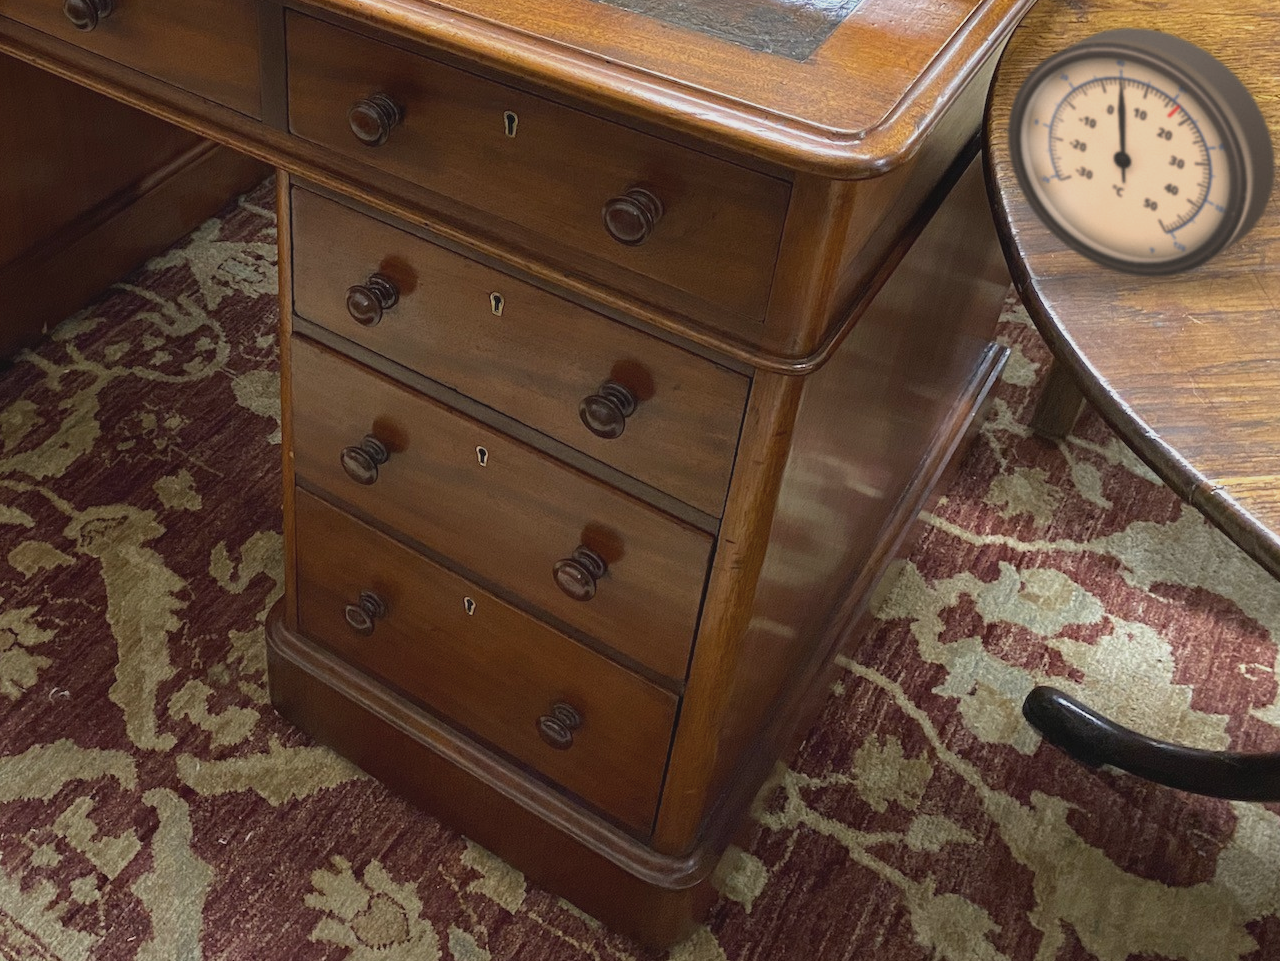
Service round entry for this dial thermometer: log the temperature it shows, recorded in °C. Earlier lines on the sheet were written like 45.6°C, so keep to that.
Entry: 5°C
